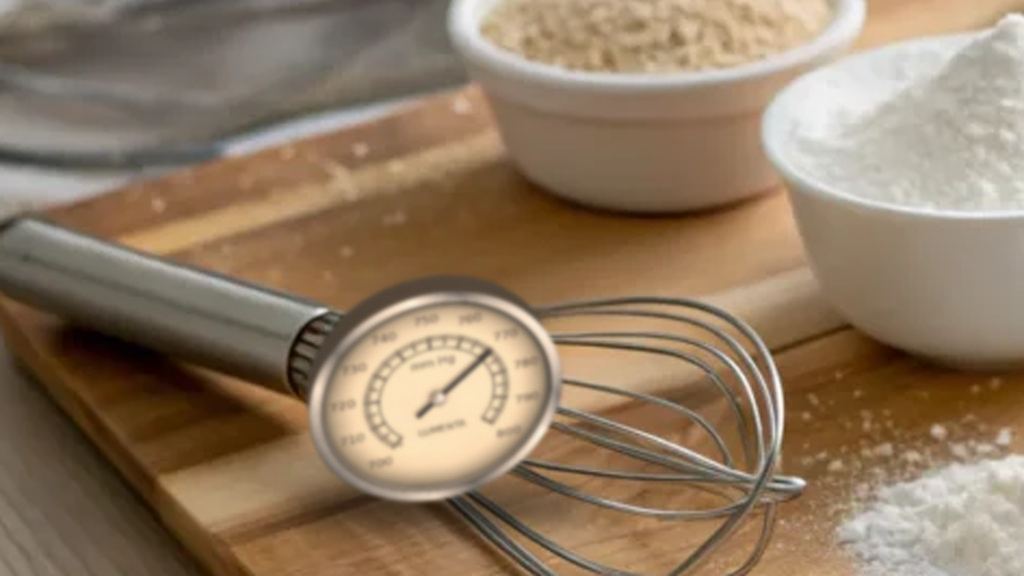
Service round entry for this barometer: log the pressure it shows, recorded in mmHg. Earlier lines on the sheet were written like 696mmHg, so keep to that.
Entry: 770mmHg
